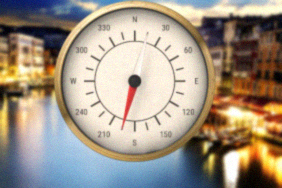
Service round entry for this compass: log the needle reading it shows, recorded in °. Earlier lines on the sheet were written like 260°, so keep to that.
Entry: 195°
